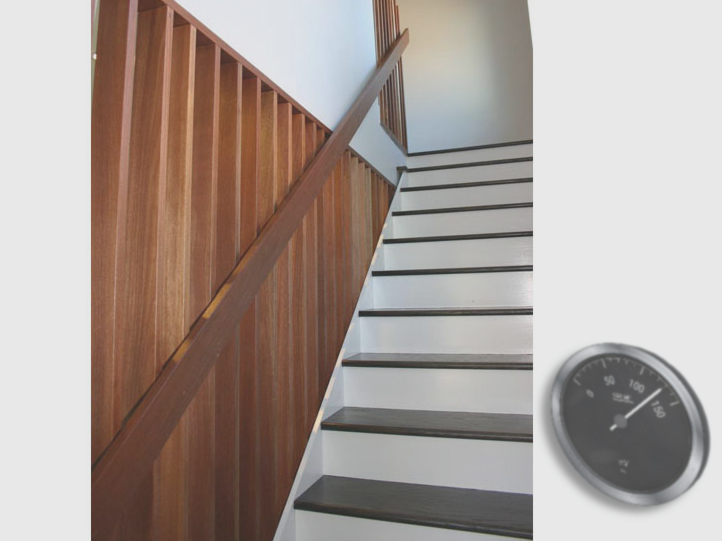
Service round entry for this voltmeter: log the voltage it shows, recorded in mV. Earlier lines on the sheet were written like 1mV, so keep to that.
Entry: 130mV
